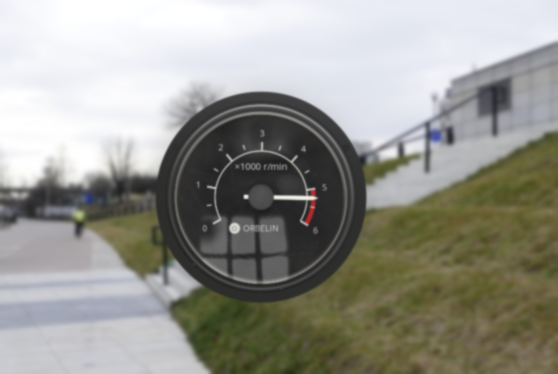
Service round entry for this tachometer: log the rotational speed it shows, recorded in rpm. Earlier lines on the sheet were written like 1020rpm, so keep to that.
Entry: 5250rpm
